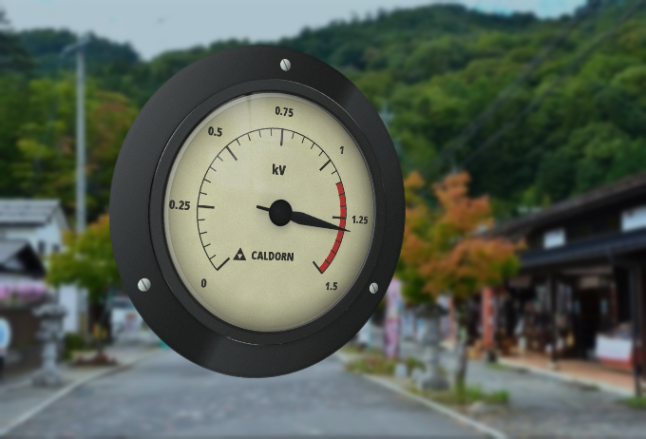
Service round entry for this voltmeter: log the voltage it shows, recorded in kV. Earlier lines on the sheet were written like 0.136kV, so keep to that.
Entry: 1.3kV
